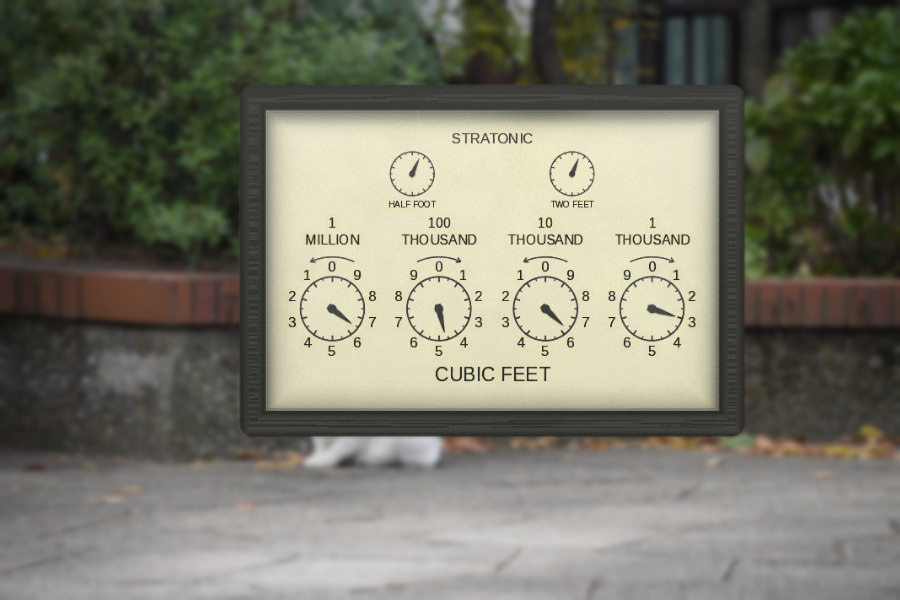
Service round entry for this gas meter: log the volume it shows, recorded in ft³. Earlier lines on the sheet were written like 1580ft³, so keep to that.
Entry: 646300ft³
